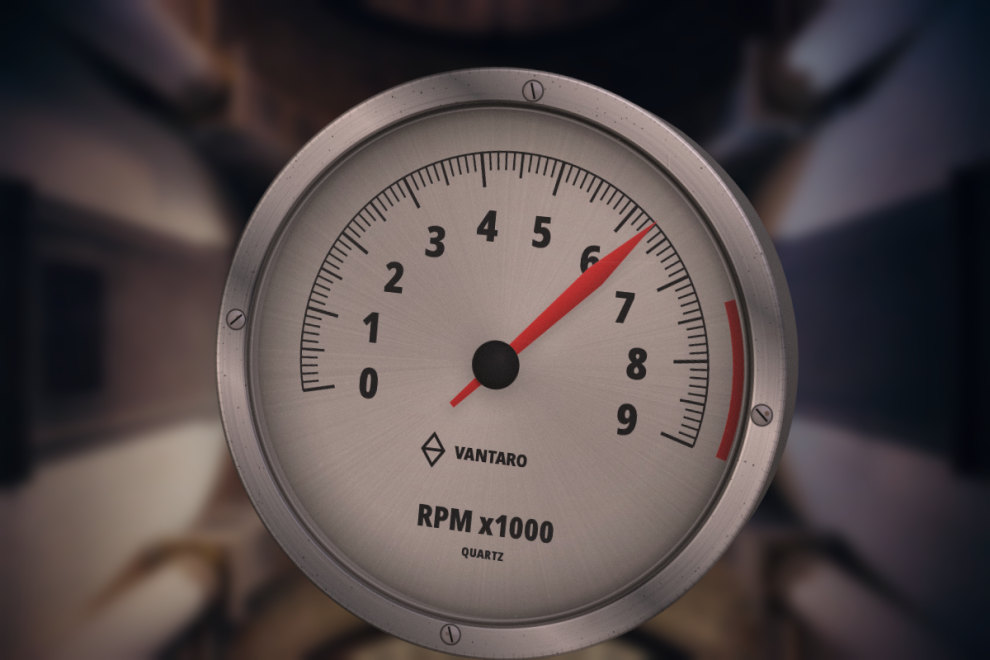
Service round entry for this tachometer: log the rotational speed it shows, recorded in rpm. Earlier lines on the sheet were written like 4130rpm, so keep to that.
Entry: 6300rpm
